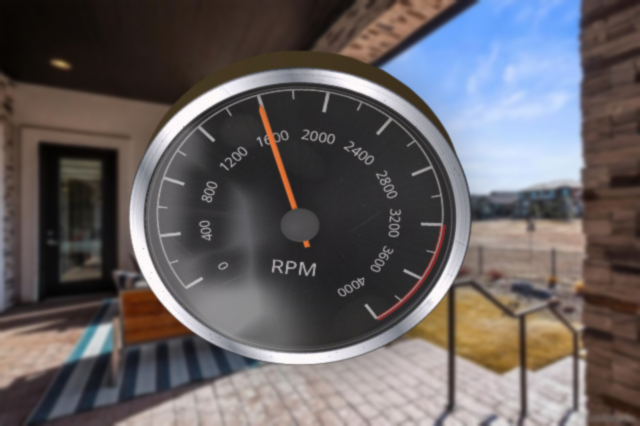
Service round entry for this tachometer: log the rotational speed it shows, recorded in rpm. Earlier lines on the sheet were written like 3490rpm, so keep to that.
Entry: 1600rpm
